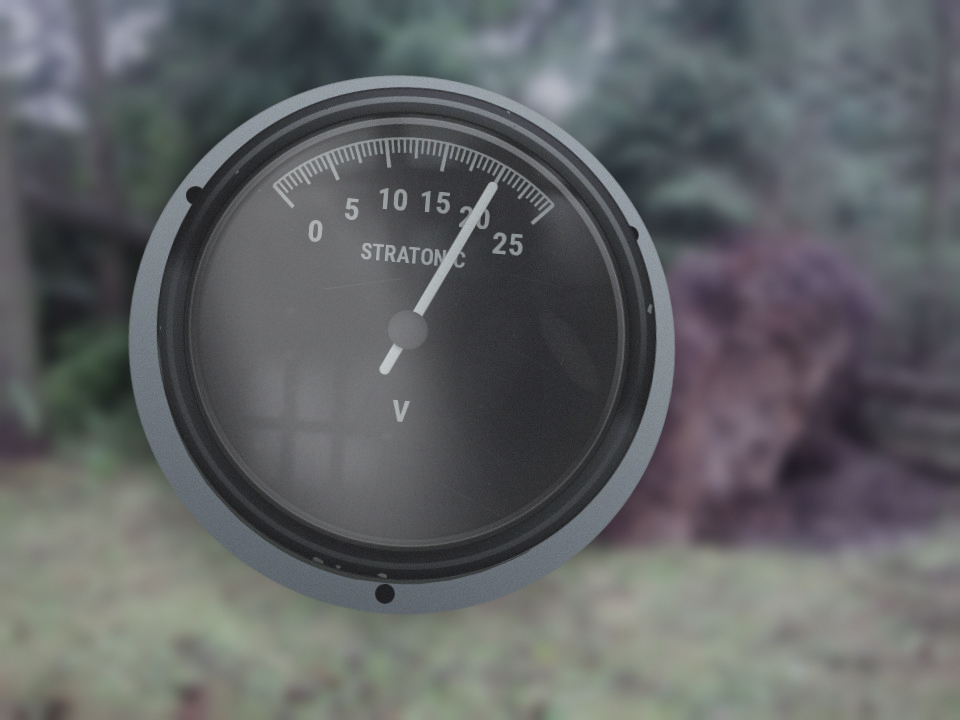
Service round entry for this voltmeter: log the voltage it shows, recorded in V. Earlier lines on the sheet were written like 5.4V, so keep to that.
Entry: 20V
